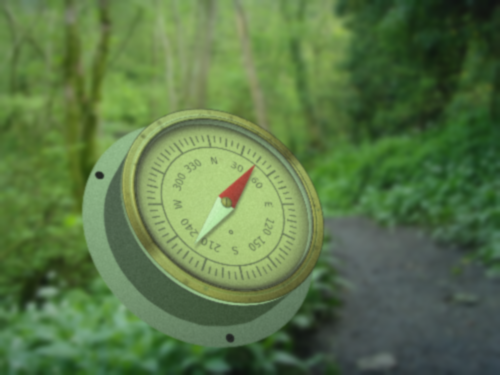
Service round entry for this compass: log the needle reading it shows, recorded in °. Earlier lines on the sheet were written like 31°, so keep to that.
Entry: 45°
